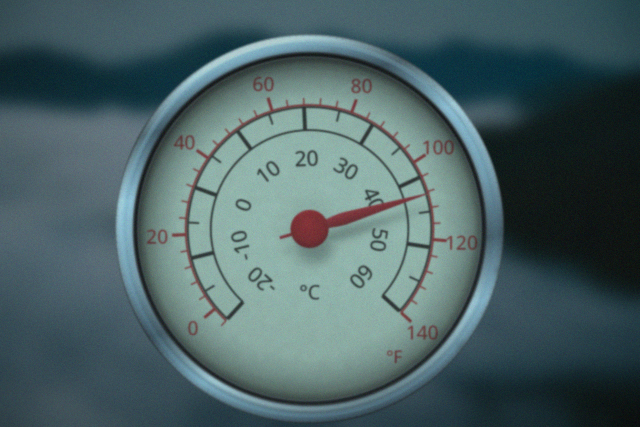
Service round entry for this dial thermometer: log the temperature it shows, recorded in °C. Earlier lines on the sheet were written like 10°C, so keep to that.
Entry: 42.5°C
